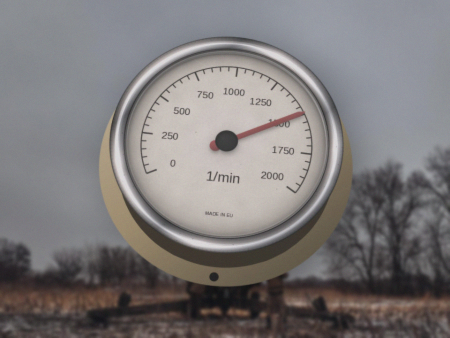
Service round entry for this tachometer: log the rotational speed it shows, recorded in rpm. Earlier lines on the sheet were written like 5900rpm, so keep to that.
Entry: 1500rpm
